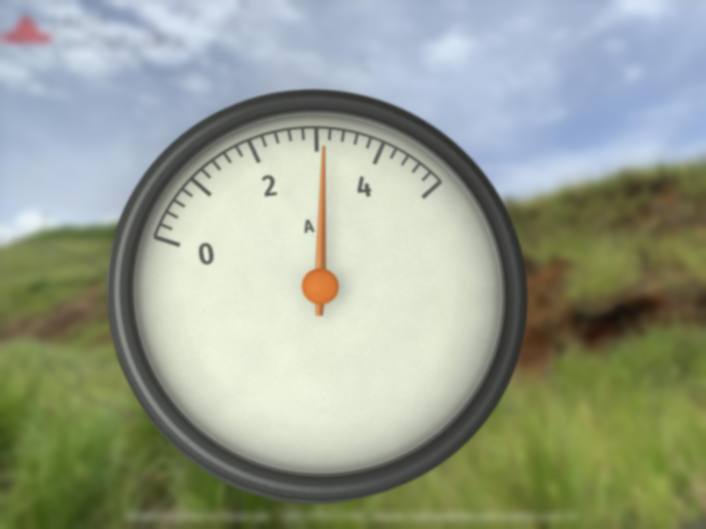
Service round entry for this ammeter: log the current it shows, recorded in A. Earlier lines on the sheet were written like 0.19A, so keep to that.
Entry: 3.1A
